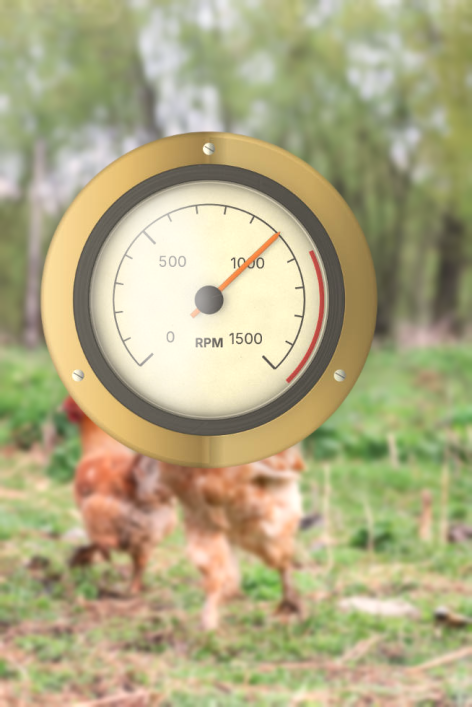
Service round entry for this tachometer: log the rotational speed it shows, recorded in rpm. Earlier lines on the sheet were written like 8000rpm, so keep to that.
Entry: 1000rpm
